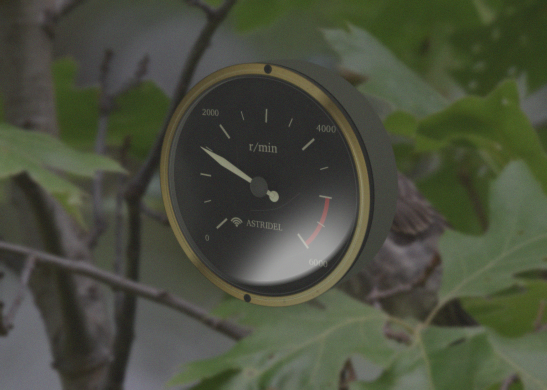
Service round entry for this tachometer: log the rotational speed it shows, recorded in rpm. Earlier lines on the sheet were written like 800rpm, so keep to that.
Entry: 1500rpm
